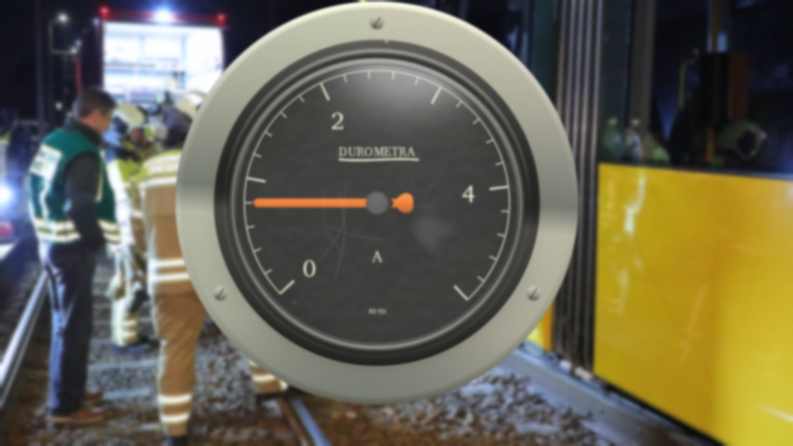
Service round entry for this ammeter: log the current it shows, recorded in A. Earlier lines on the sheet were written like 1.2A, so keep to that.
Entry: 0.8A
